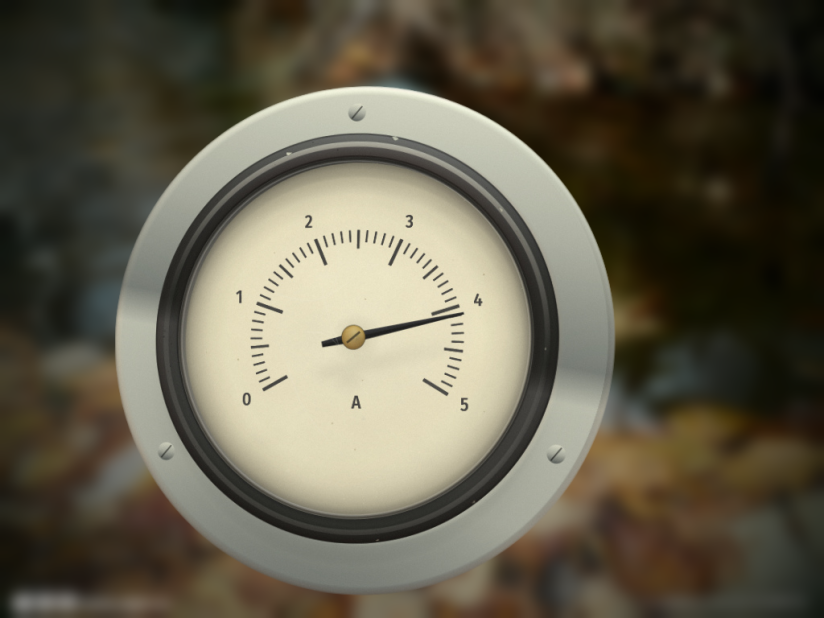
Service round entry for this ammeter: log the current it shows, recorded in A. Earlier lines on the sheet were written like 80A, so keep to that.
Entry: 4.1A
